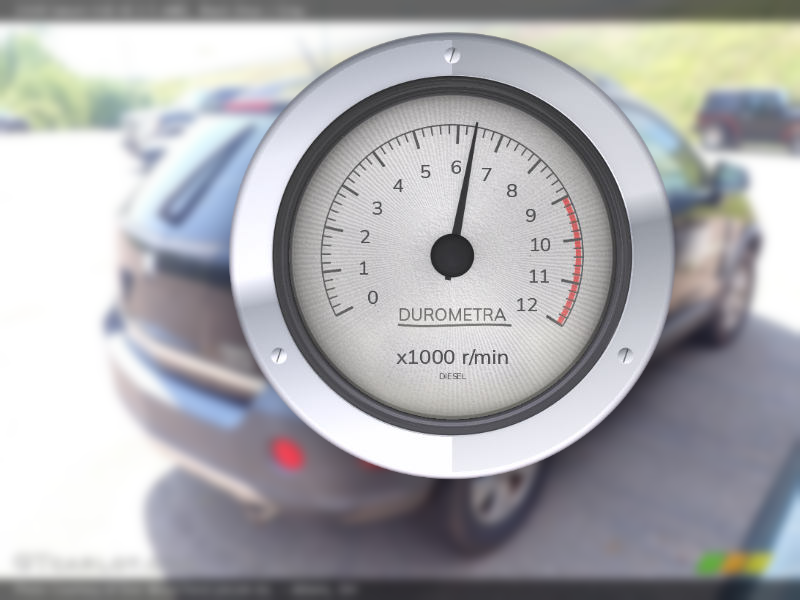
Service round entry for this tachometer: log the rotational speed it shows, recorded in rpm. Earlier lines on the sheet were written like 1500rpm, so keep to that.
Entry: 6400rpm
